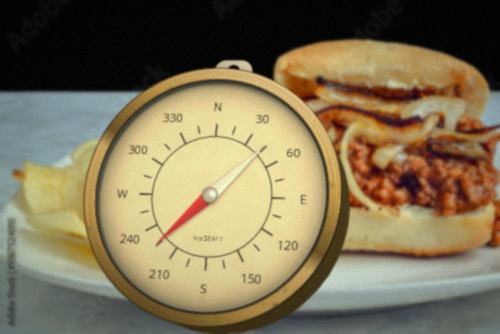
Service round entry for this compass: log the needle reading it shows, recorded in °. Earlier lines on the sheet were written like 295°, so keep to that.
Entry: 225°
